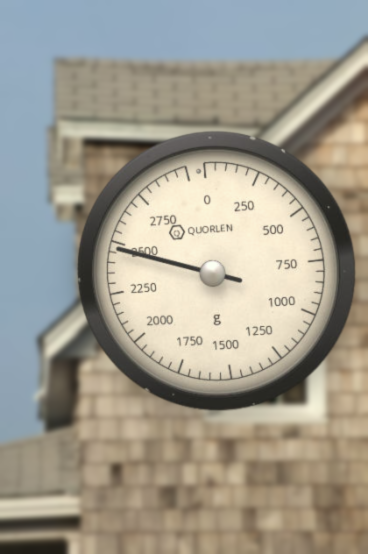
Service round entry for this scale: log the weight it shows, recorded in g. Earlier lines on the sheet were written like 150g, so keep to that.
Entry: 2475g
